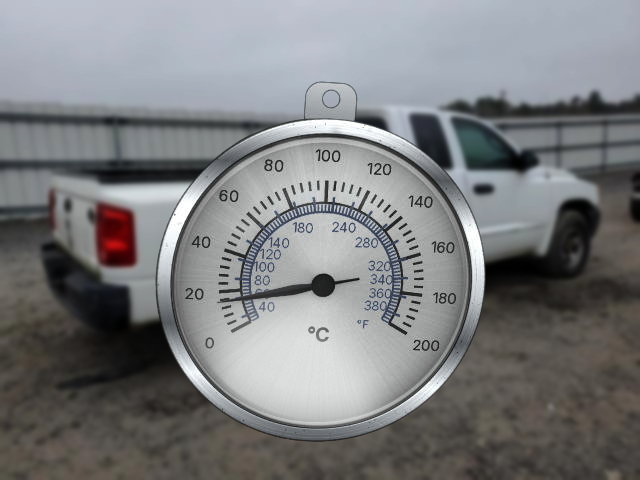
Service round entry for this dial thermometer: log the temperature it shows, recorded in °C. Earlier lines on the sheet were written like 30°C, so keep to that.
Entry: 16°C
